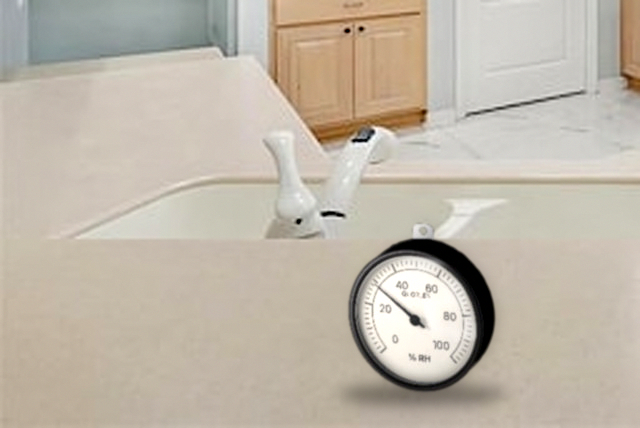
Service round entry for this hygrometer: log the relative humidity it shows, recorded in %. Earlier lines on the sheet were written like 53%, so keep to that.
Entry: 30%
